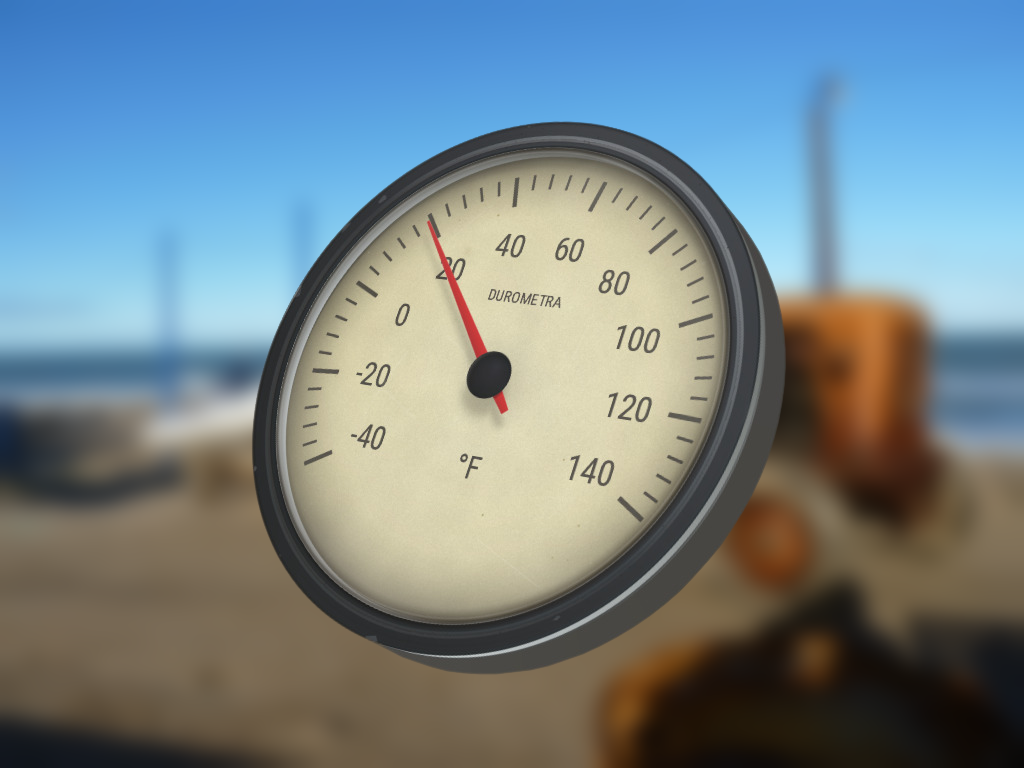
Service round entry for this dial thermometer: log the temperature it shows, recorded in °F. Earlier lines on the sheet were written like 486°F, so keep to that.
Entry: 20°F
